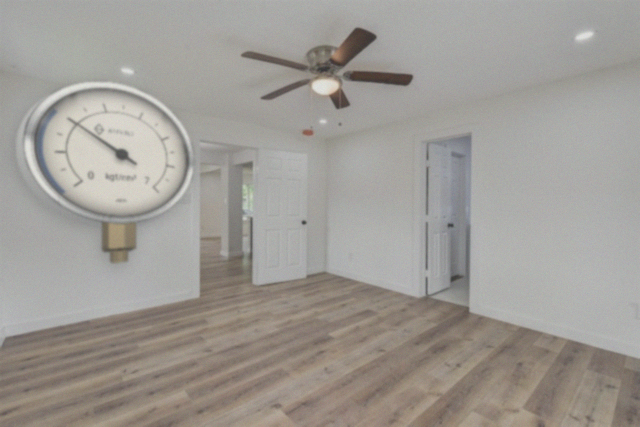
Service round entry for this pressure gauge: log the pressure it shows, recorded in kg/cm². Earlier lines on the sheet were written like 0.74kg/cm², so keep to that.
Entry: 2kg/cm²
